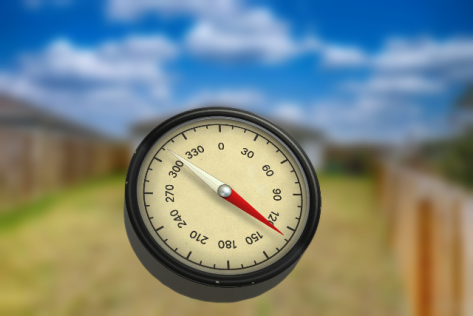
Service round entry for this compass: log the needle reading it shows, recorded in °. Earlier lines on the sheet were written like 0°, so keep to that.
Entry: 130°
